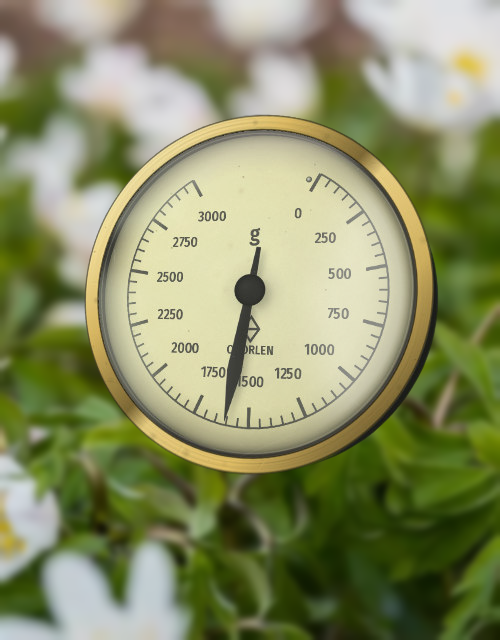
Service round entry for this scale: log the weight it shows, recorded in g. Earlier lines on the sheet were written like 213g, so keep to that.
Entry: 1600g
